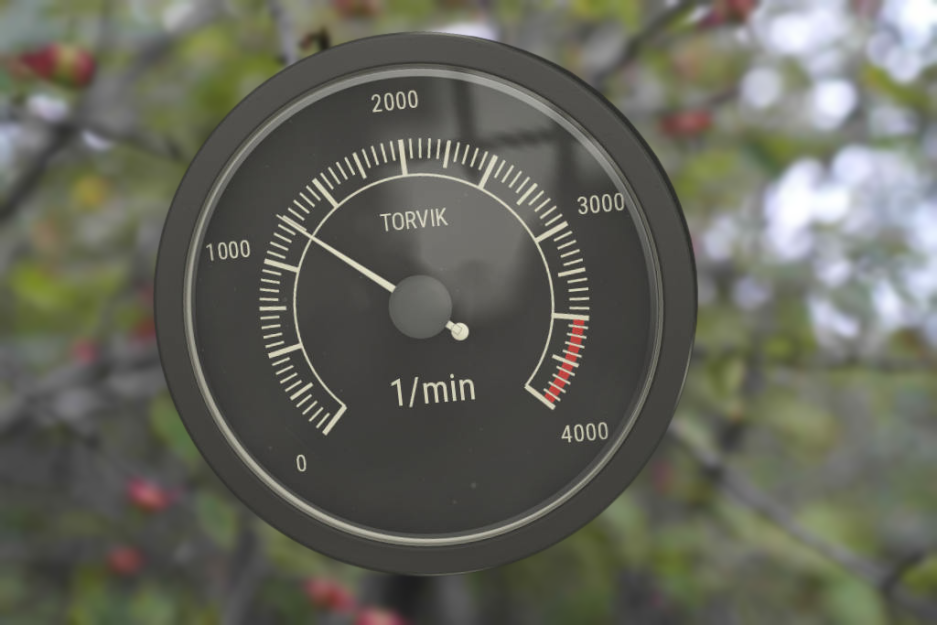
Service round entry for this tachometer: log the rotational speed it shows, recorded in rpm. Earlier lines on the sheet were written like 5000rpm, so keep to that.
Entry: 1250rpm
